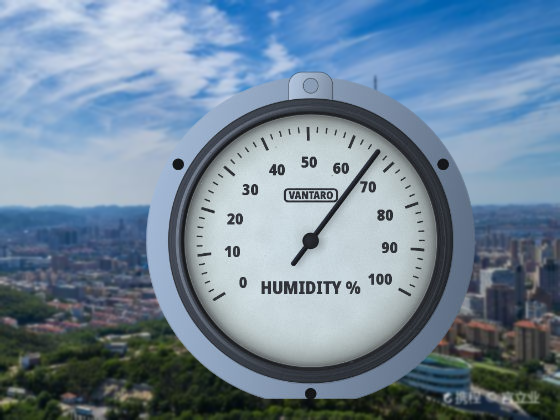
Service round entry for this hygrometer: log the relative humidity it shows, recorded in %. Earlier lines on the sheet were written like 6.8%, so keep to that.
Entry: 66%
